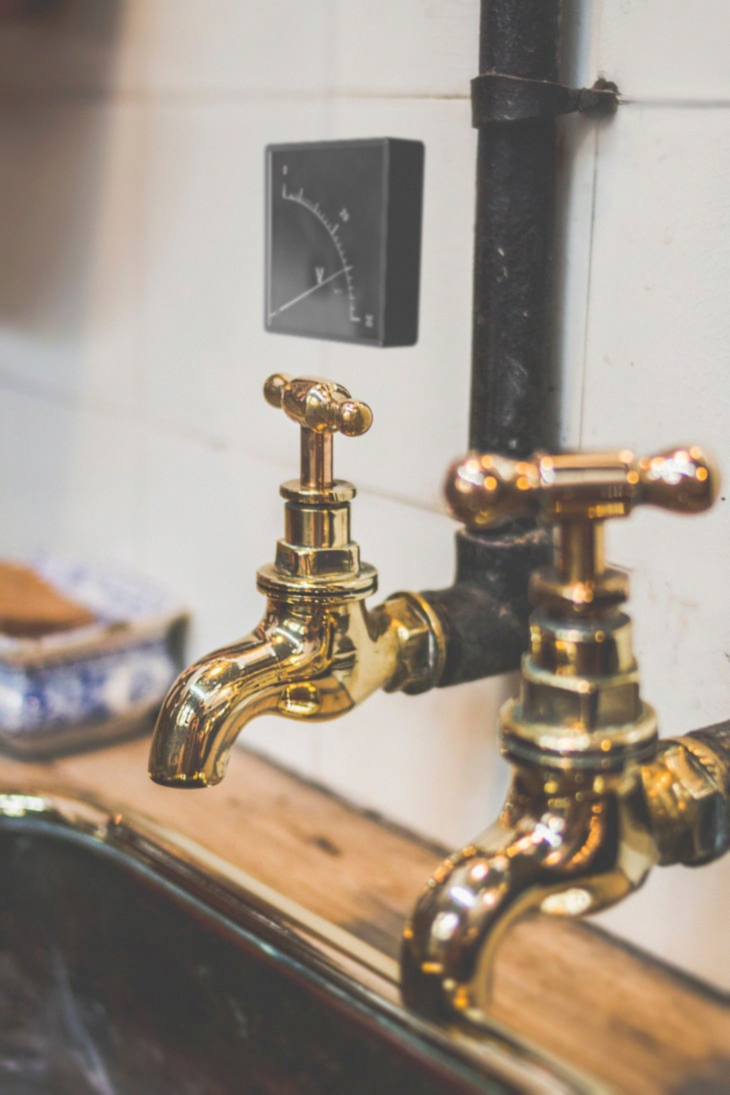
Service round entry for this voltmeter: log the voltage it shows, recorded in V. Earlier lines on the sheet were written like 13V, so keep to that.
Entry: 25V
